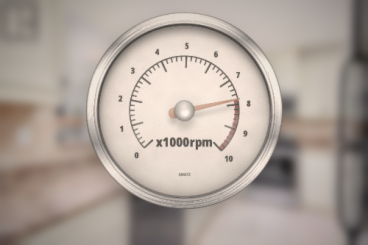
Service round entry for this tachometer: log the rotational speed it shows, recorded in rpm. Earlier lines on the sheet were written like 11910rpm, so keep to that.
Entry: 7800rpm
